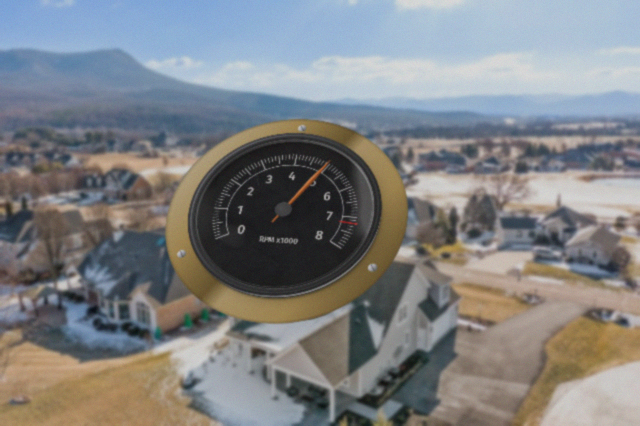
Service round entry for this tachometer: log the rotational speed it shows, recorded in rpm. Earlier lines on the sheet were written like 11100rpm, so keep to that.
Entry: 5000rpm
